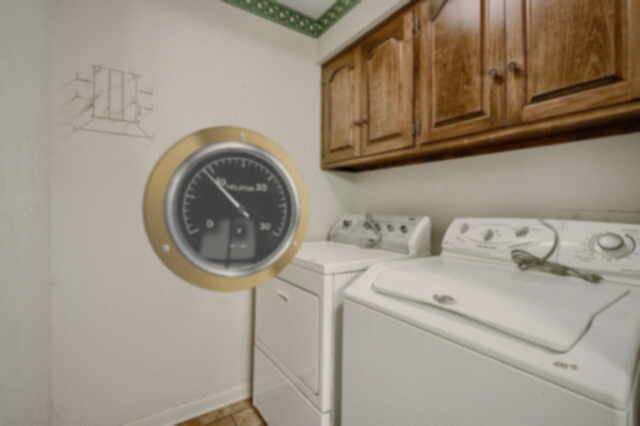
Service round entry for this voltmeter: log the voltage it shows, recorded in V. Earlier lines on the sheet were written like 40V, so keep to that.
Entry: 9V
